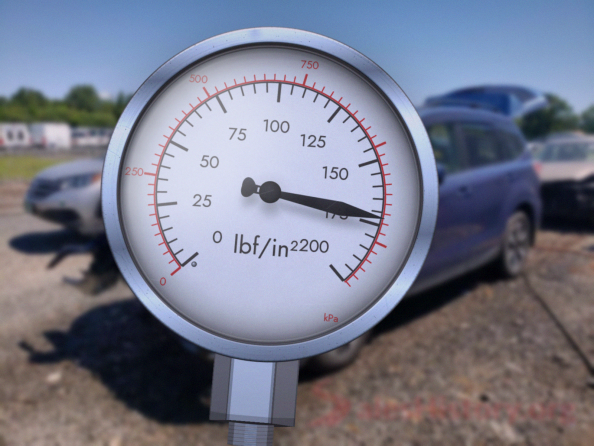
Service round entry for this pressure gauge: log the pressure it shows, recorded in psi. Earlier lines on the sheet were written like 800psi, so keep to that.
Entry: 172.5psi
